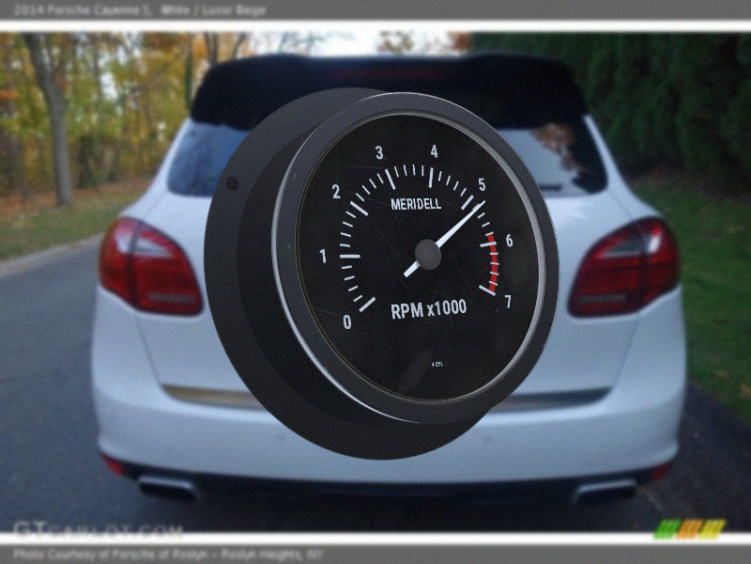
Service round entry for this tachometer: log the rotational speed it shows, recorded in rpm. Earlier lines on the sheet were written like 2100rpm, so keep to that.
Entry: 5200rpm
